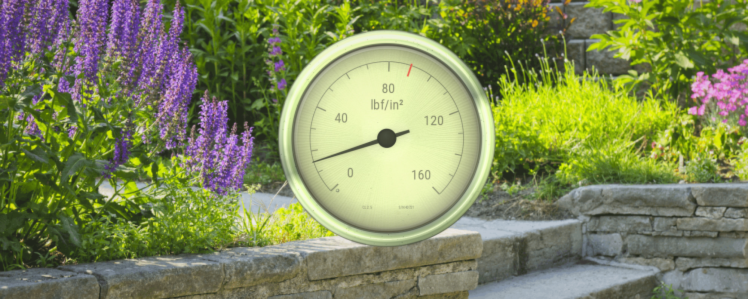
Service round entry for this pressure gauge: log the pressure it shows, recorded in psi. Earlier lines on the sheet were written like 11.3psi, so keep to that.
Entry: 15psi
